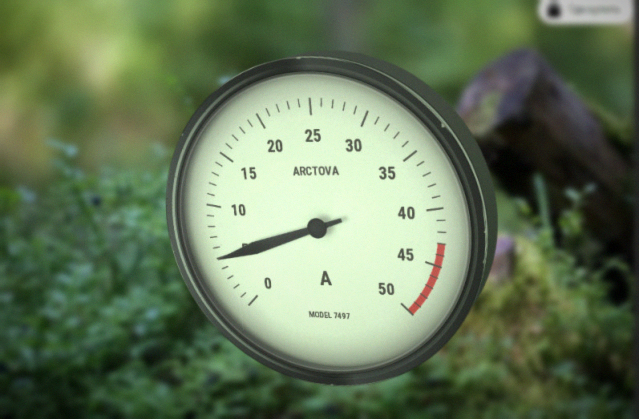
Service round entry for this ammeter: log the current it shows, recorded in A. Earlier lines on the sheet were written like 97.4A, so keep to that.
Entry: 5A
